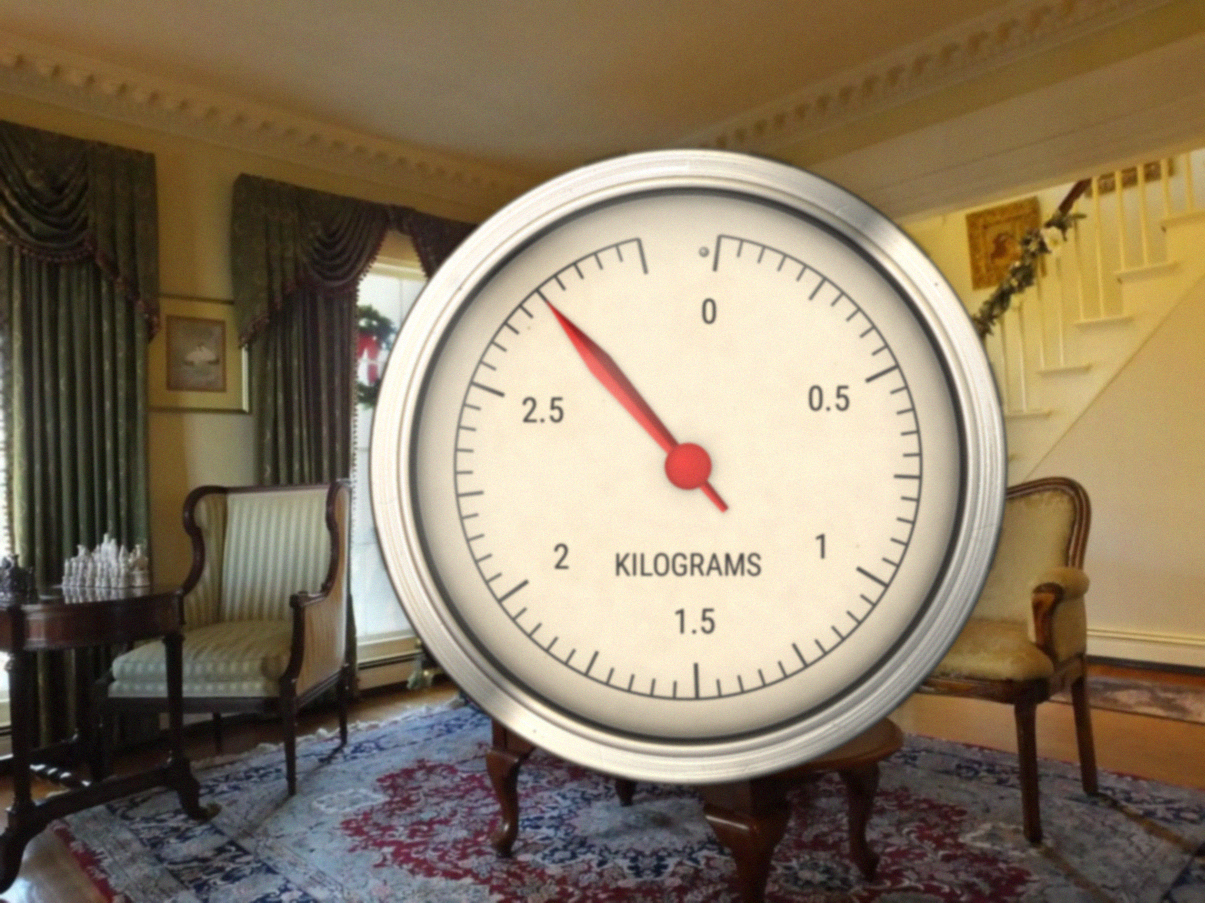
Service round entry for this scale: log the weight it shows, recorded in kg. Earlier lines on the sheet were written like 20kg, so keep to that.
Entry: 2.75kg
